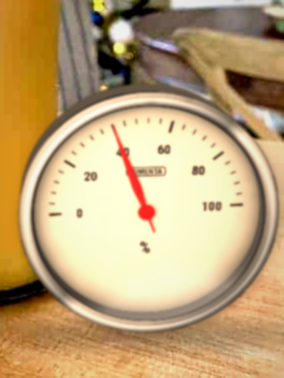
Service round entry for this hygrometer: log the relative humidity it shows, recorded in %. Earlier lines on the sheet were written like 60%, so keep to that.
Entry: 40%
